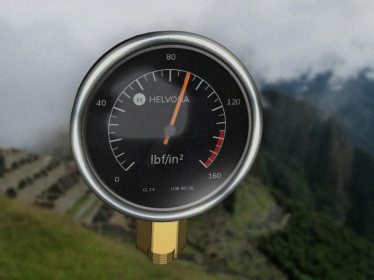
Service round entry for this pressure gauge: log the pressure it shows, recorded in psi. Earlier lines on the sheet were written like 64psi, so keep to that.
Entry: 90psi
